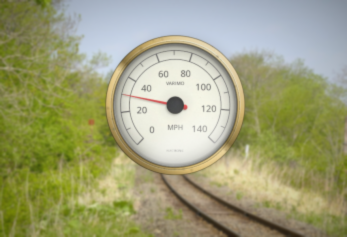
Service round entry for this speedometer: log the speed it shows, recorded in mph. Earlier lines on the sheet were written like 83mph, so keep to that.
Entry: 30mph
